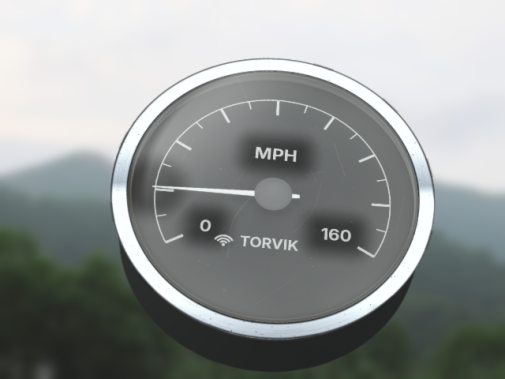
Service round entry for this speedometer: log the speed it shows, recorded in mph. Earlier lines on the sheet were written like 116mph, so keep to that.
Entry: 20mph
